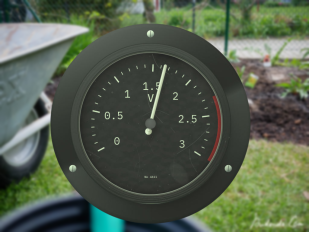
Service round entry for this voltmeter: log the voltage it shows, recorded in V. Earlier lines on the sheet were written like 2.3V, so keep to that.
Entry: 1.65V
